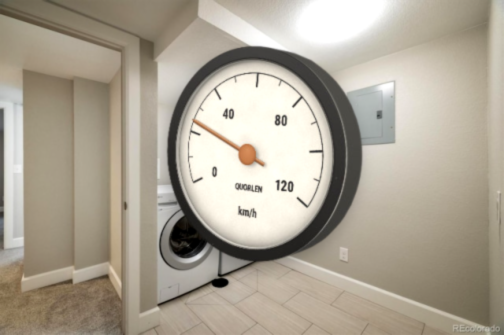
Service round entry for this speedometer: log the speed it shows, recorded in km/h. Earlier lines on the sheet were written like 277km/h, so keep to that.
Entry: 25km/h
